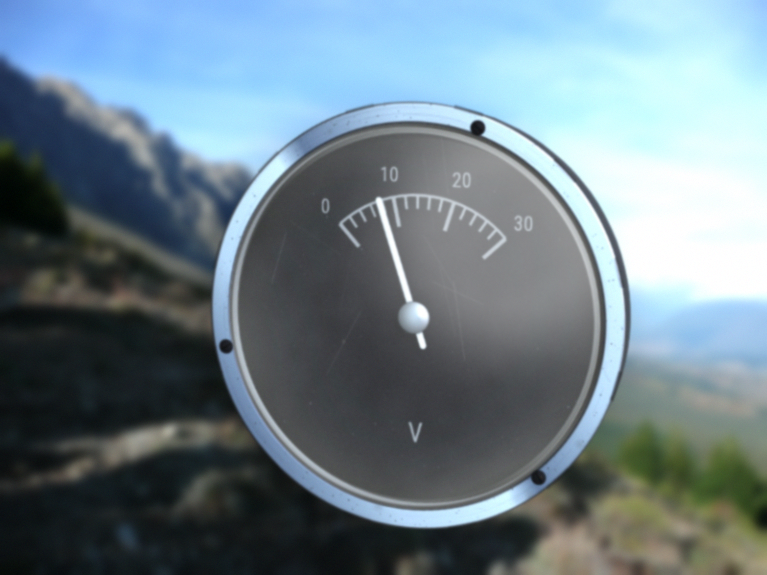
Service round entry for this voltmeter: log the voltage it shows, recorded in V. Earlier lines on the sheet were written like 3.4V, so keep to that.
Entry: 8V
